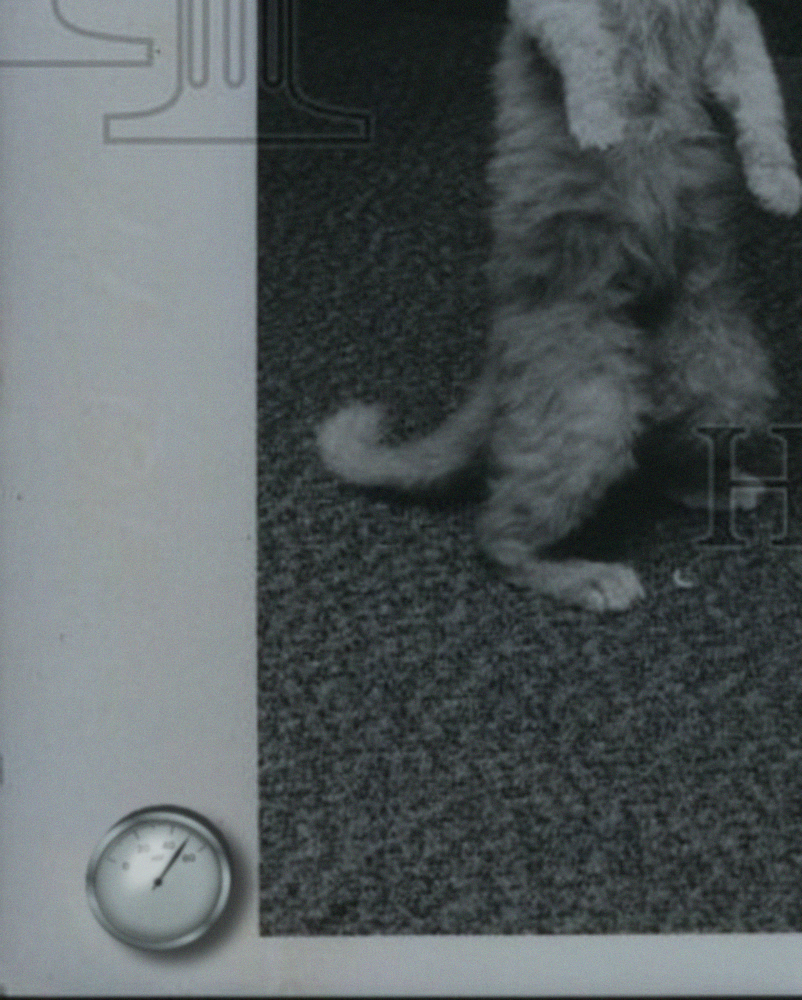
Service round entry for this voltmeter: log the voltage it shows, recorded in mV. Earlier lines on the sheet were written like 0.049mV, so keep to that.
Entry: 50mV
